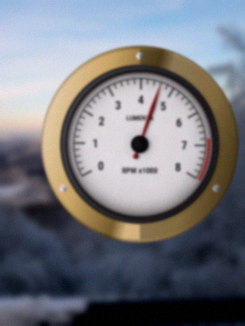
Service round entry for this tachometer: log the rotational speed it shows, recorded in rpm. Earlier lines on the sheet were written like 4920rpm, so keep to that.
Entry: 4600rpm
